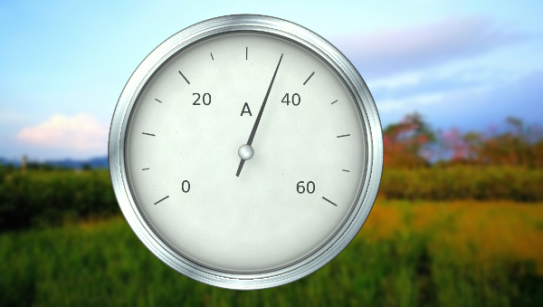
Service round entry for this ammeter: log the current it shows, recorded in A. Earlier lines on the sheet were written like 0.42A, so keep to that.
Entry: 35A
